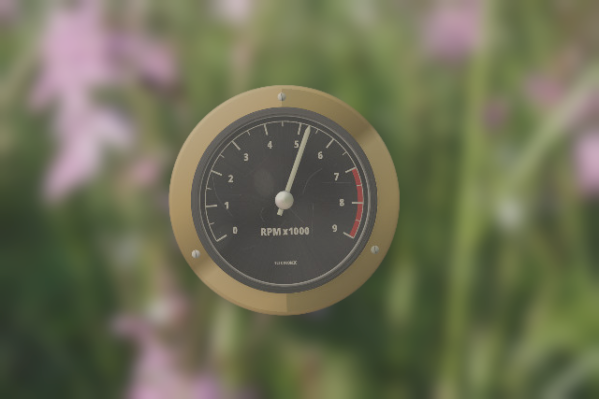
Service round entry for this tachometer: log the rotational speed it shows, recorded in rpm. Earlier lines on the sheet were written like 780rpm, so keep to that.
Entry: 5250rpm
